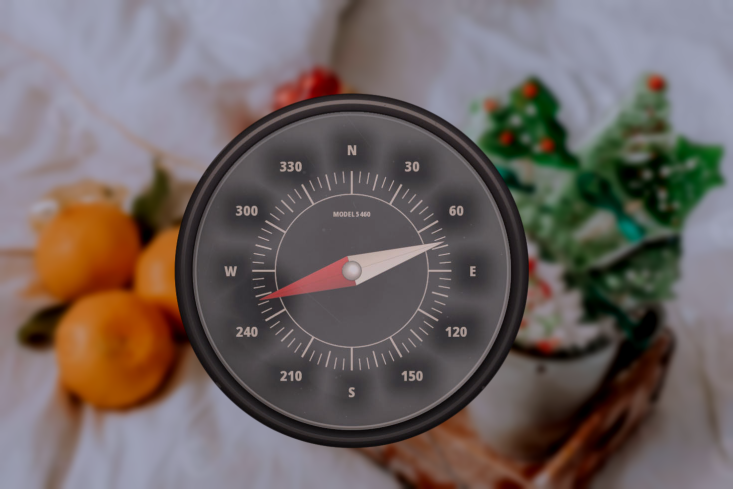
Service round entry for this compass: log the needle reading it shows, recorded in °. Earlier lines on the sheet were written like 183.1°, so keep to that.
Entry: 252.5°
